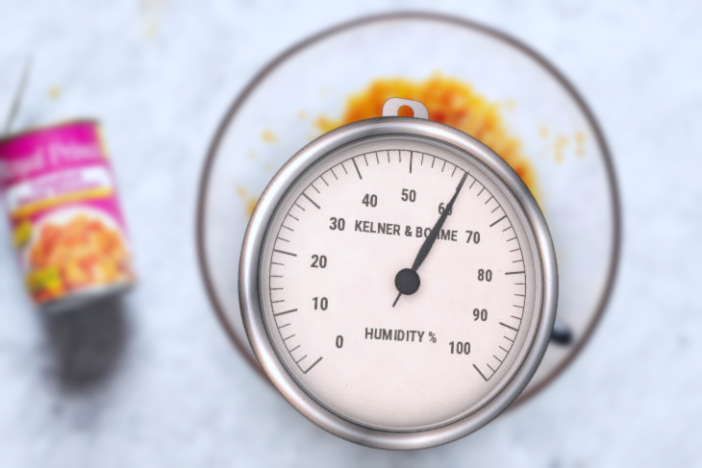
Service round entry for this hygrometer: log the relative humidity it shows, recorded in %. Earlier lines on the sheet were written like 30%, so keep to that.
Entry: 60%
